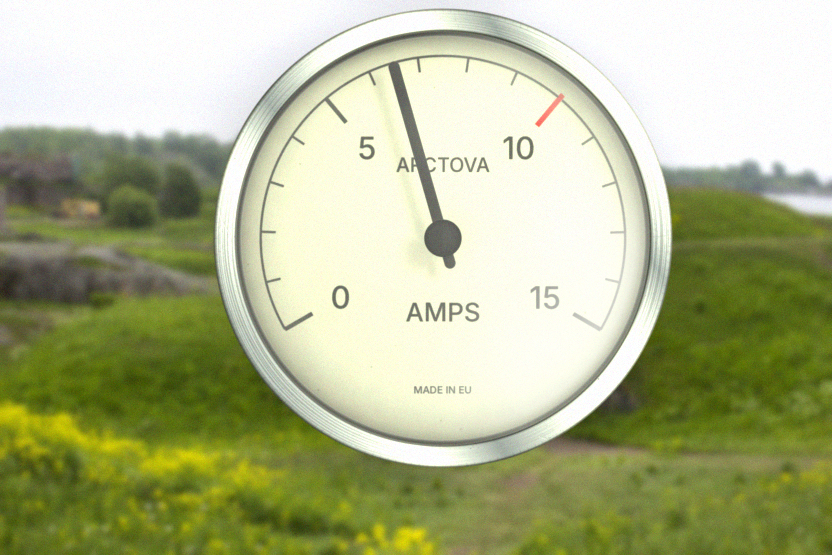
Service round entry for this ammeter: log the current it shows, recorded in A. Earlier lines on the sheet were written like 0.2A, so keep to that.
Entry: 6.5A
